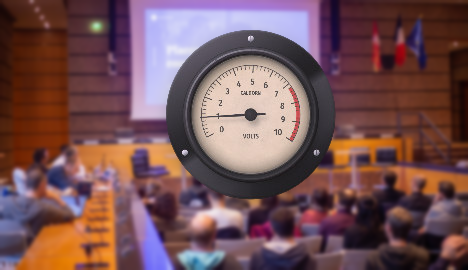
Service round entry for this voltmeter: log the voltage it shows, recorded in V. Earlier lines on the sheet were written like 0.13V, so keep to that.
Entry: 1V
